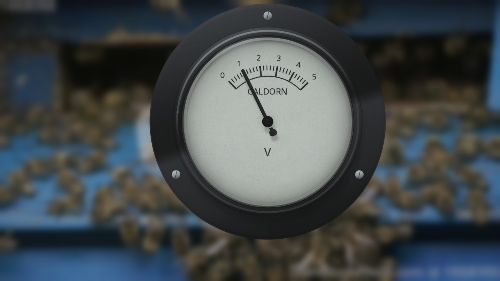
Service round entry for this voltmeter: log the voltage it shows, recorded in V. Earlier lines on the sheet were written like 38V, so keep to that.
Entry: 1V
